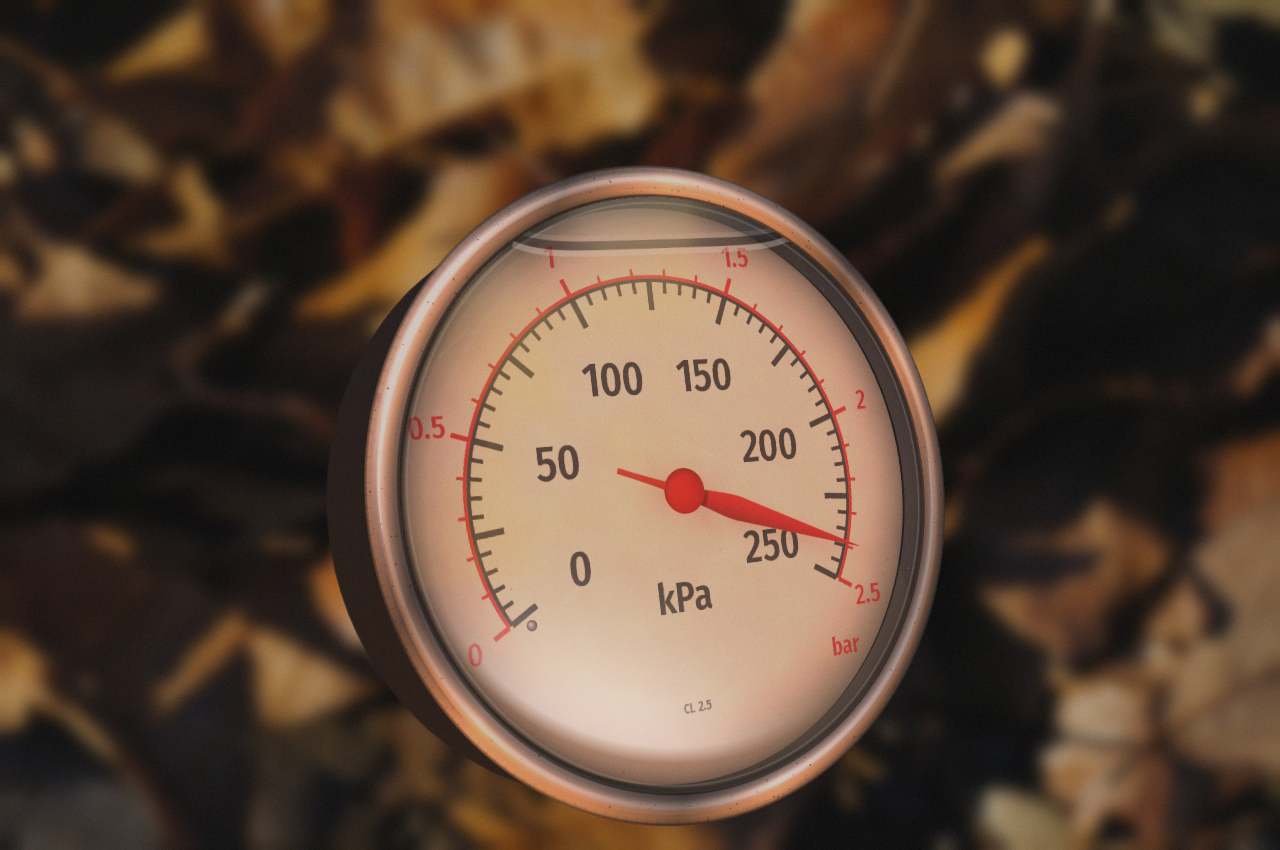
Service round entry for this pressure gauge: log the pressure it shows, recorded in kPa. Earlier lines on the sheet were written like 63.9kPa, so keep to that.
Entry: 240kPa
